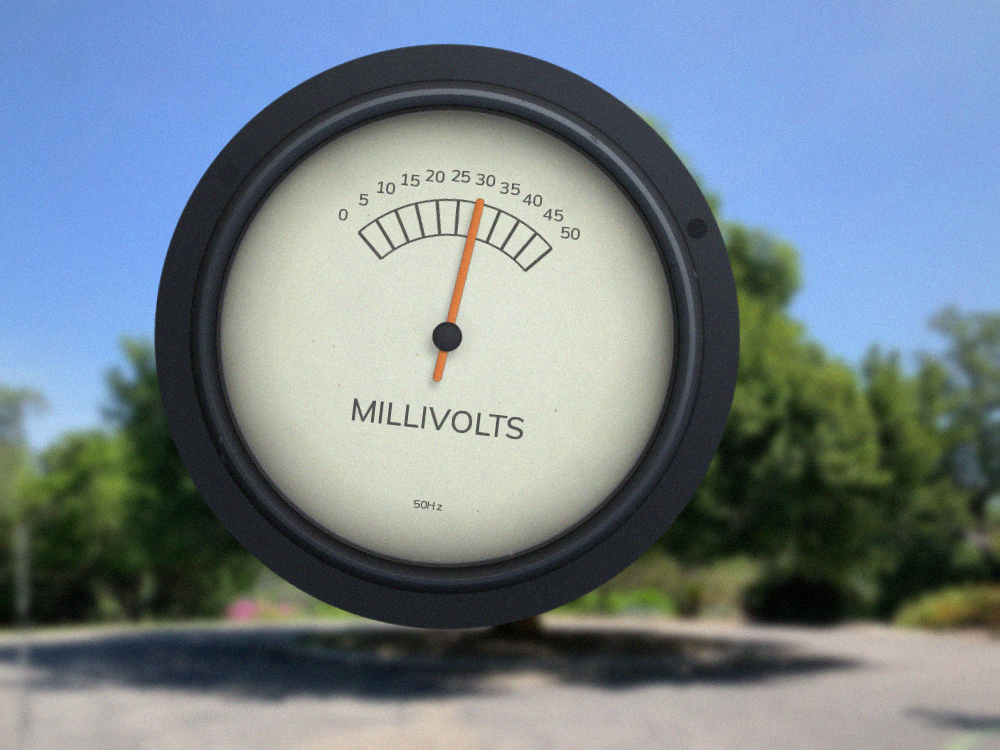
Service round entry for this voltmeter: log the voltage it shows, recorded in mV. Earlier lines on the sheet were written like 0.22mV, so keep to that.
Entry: 30mV
